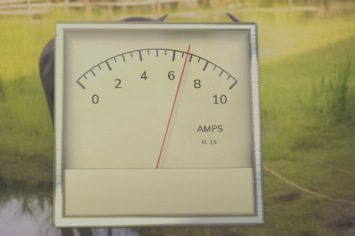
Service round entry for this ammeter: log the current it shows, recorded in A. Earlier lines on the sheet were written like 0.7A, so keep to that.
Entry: 6.75A
